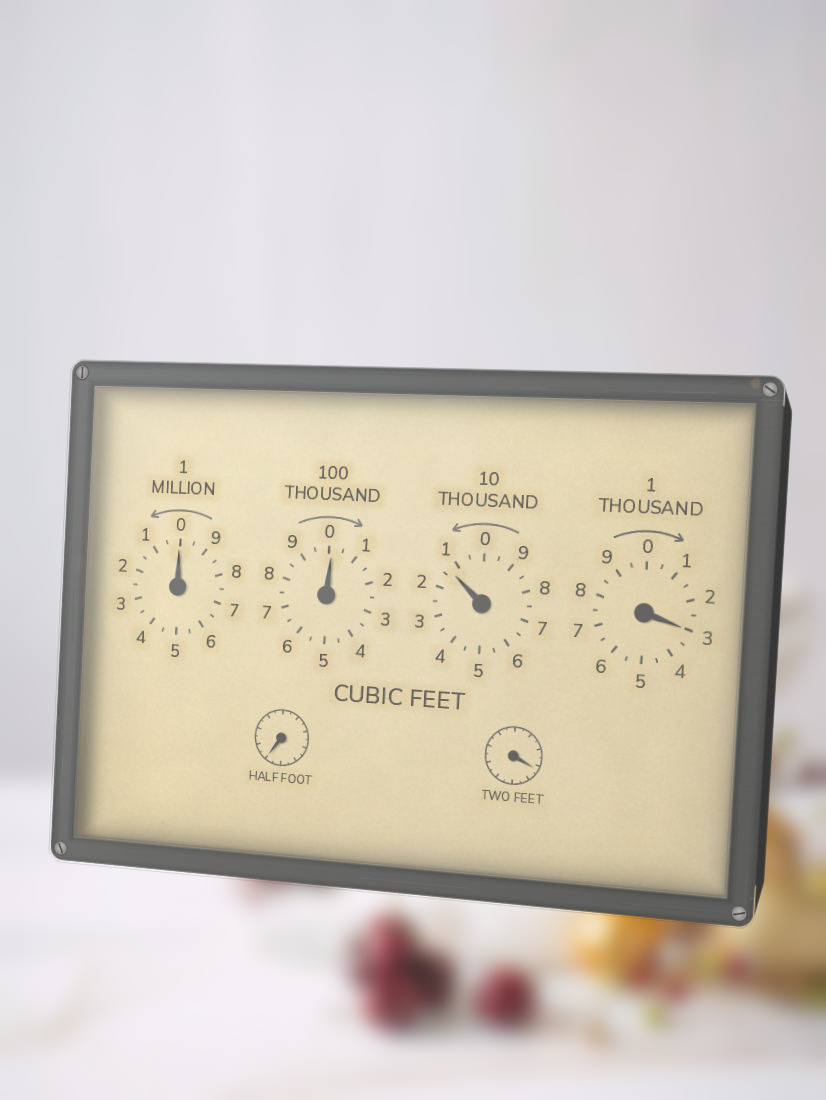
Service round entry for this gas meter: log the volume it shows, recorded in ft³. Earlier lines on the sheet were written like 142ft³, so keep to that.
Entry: 1300ft³
